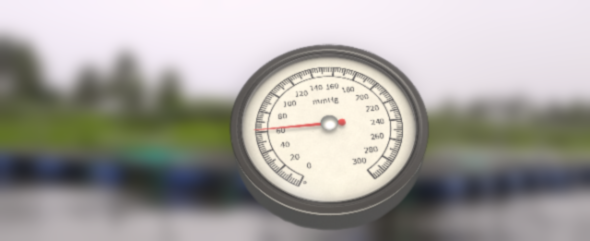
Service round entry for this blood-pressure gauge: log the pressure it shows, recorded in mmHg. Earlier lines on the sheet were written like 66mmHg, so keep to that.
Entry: 60mmHg
